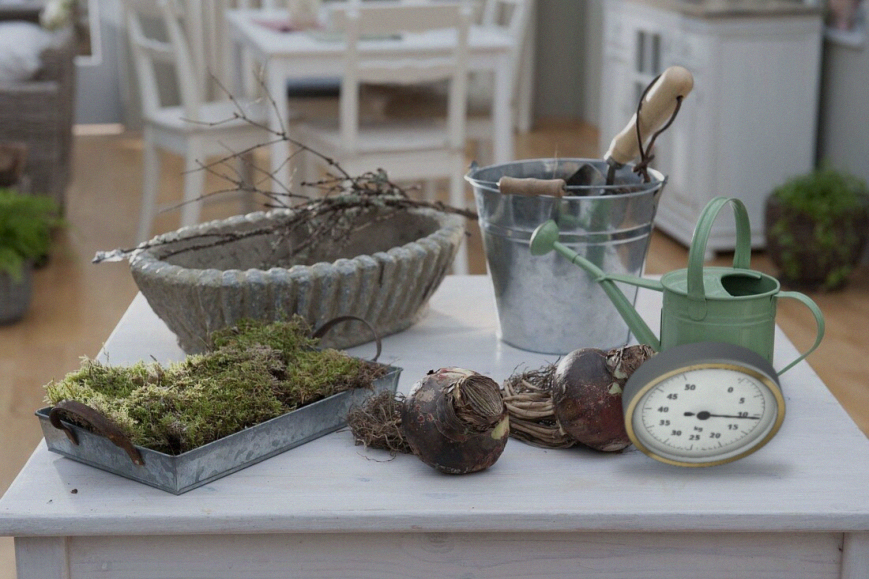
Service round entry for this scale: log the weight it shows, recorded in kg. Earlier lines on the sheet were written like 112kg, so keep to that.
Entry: 10kg
